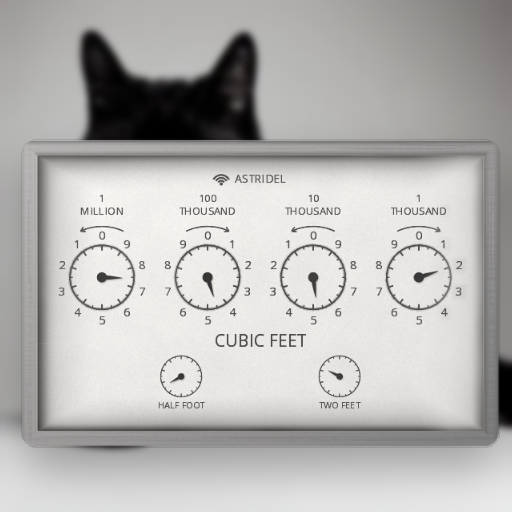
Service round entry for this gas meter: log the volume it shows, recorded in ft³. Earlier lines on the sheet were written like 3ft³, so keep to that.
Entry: 745200ft³
